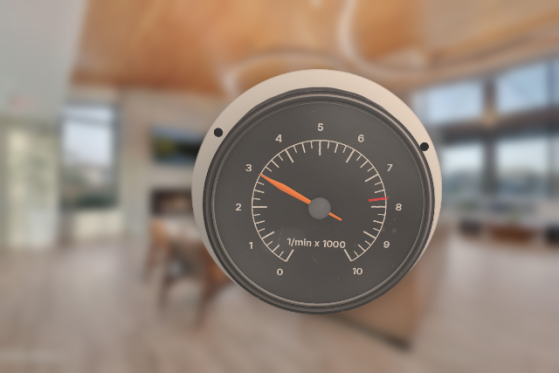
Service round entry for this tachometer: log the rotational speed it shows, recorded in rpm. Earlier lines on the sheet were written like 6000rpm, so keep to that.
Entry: 3000rpm
